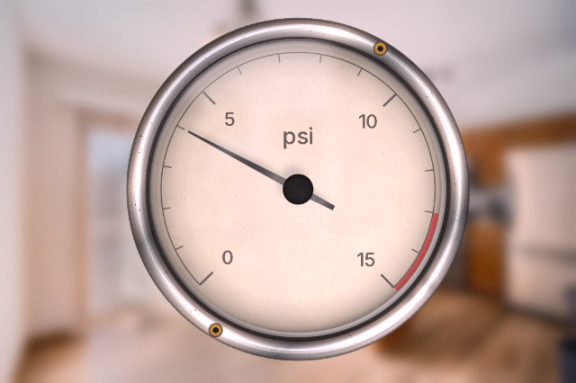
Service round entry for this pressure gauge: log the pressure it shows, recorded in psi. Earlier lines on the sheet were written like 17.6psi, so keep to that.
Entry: 4psi
